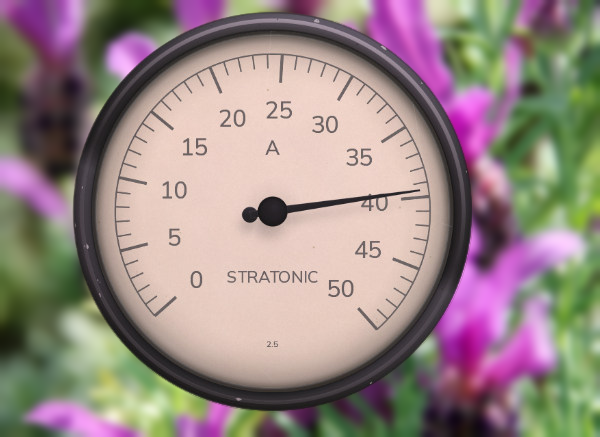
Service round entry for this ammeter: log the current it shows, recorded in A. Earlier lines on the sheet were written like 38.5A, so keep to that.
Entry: 39.5A
